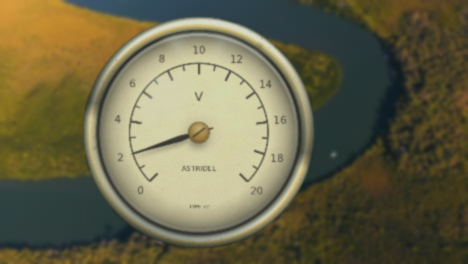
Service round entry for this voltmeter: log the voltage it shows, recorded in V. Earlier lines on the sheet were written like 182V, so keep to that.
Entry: 2V
